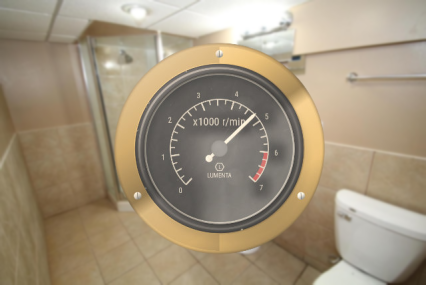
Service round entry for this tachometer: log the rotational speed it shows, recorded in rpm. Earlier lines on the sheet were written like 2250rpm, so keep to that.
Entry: 4750rpm
